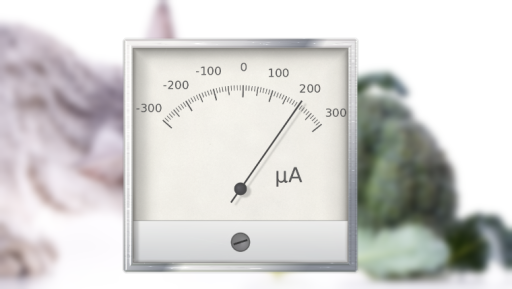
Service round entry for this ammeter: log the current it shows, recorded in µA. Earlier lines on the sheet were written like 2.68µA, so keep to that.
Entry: 200µA
